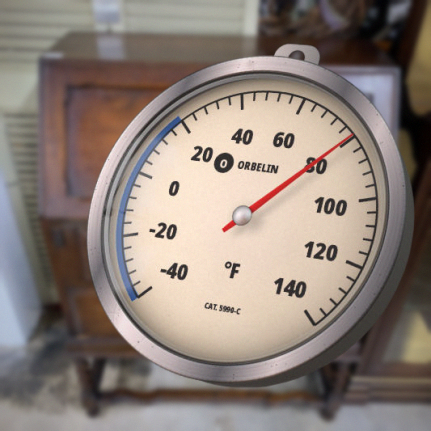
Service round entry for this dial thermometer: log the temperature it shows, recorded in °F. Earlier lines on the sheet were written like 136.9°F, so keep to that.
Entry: 80°F
